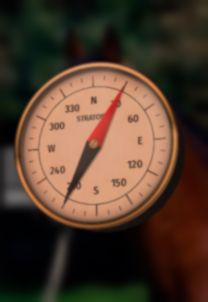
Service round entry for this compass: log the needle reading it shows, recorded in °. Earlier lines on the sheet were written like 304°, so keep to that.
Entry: 30°
